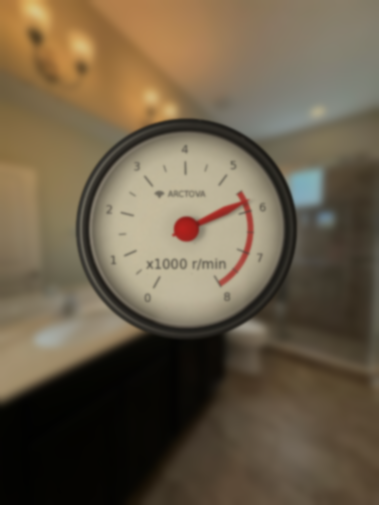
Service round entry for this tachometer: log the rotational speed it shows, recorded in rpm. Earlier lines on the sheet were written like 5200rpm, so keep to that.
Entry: 5750rpm
